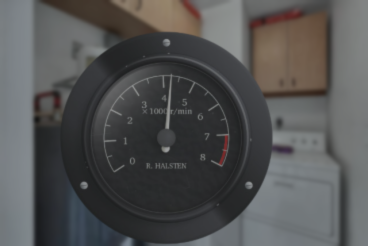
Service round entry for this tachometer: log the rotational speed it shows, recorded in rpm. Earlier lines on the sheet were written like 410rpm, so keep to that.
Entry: 4250rpm
